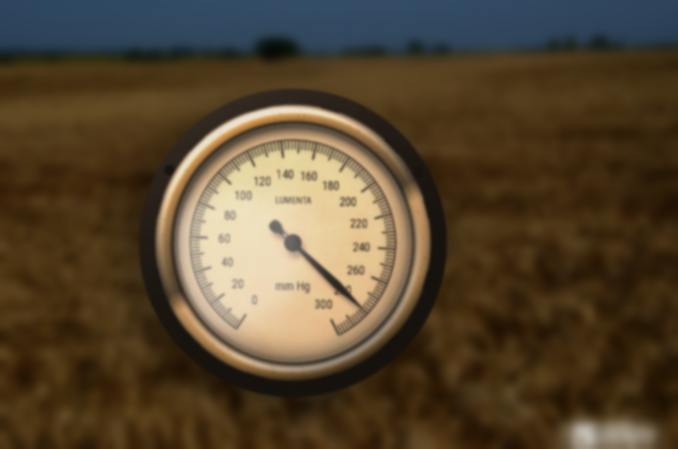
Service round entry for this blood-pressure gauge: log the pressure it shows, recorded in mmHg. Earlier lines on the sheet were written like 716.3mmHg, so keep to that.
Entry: 280mmHg
